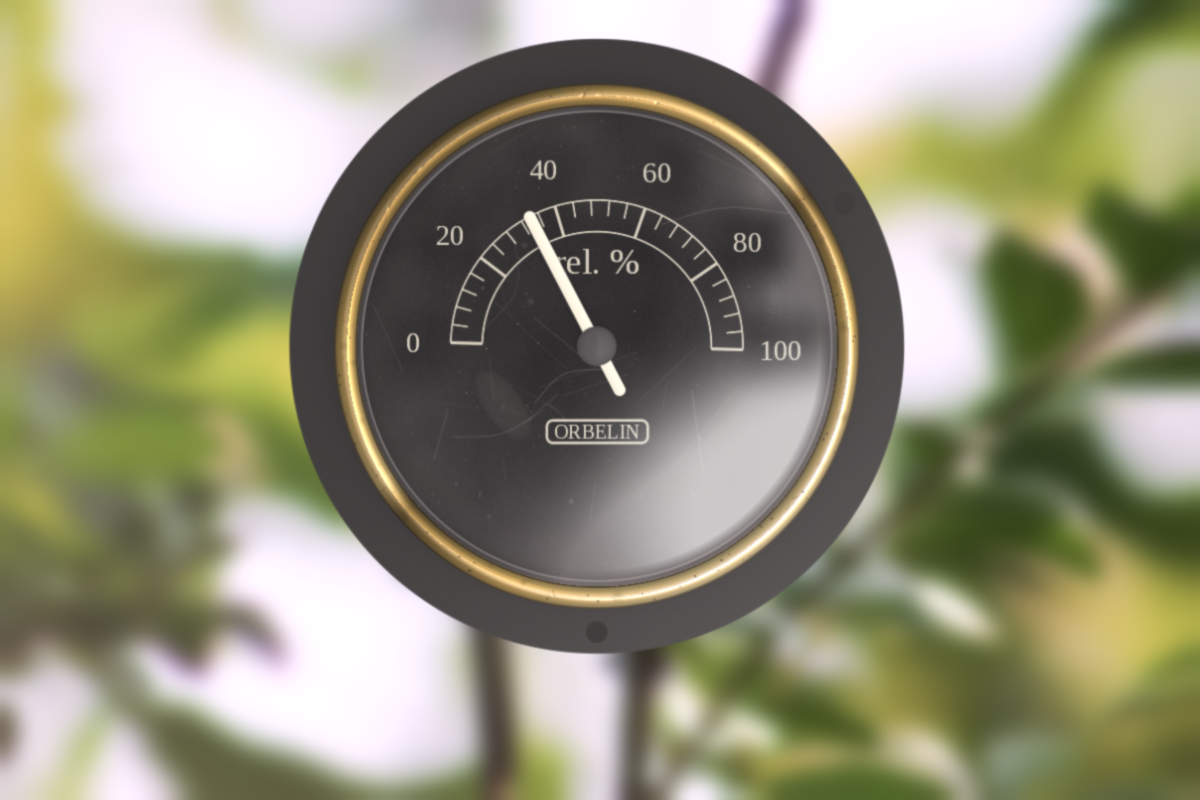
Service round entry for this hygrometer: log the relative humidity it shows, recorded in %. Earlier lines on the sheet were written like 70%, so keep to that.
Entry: 34%
